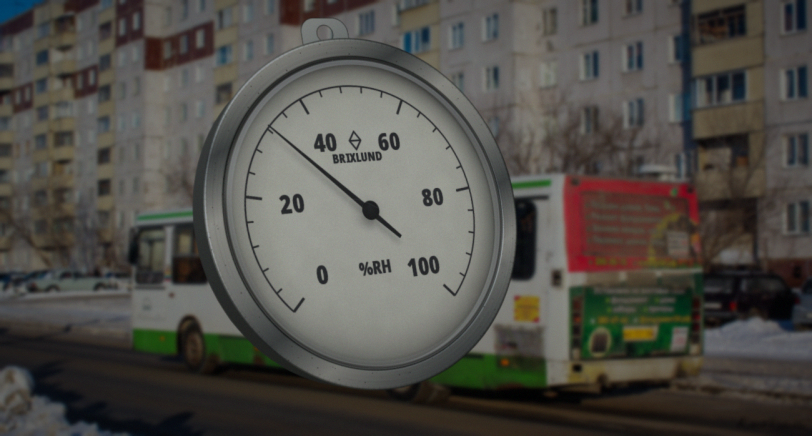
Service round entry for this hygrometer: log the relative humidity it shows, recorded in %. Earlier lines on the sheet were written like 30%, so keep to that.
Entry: 32%
